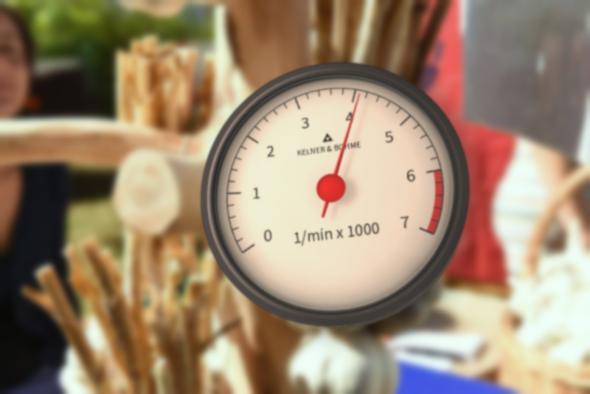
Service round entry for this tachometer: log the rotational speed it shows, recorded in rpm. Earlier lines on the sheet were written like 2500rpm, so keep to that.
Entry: 4100rpm
